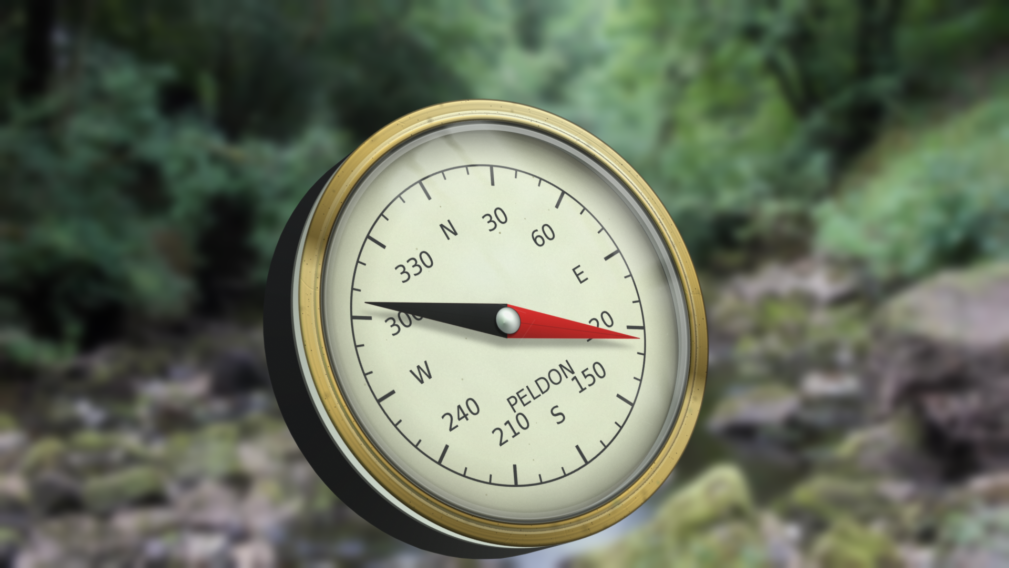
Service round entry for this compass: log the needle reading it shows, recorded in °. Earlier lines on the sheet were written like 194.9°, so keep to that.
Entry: 125°
